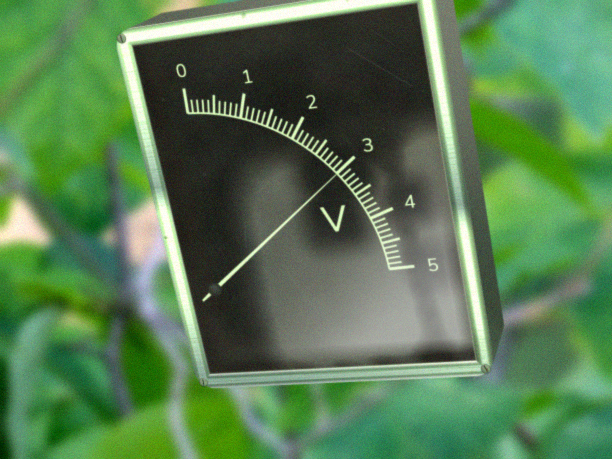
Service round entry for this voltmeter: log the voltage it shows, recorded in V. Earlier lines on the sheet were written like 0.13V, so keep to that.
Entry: 3V
